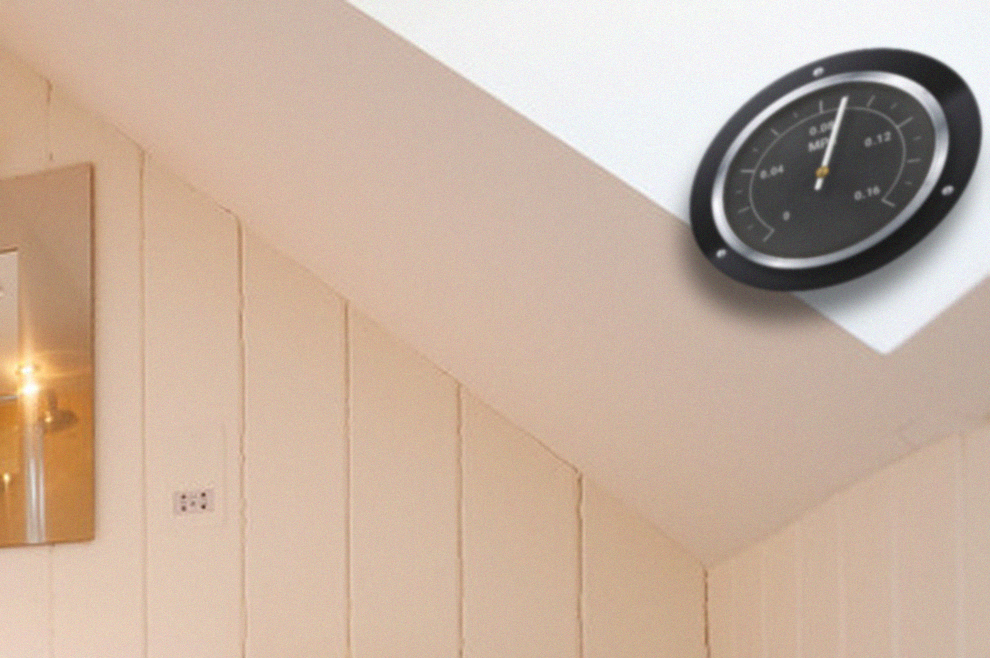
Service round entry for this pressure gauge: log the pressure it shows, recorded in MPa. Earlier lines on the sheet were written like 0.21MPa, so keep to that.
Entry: 0.09MPa
